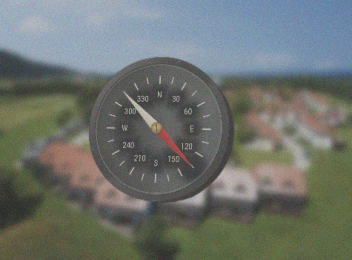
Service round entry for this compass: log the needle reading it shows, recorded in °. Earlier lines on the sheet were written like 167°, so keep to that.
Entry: 135°
